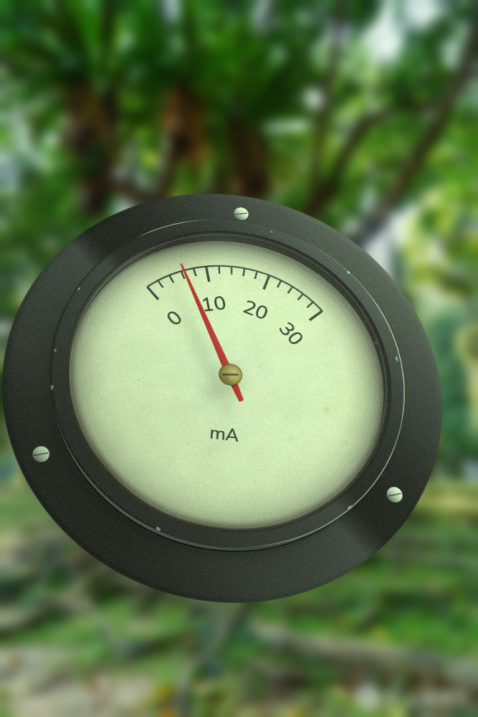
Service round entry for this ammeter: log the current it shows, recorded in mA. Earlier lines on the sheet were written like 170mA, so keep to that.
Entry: 6mA
